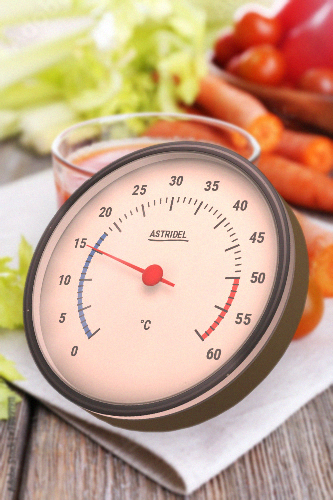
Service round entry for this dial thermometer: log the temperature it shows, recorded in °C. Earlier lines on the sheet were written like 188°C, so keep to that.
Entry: 15°C
